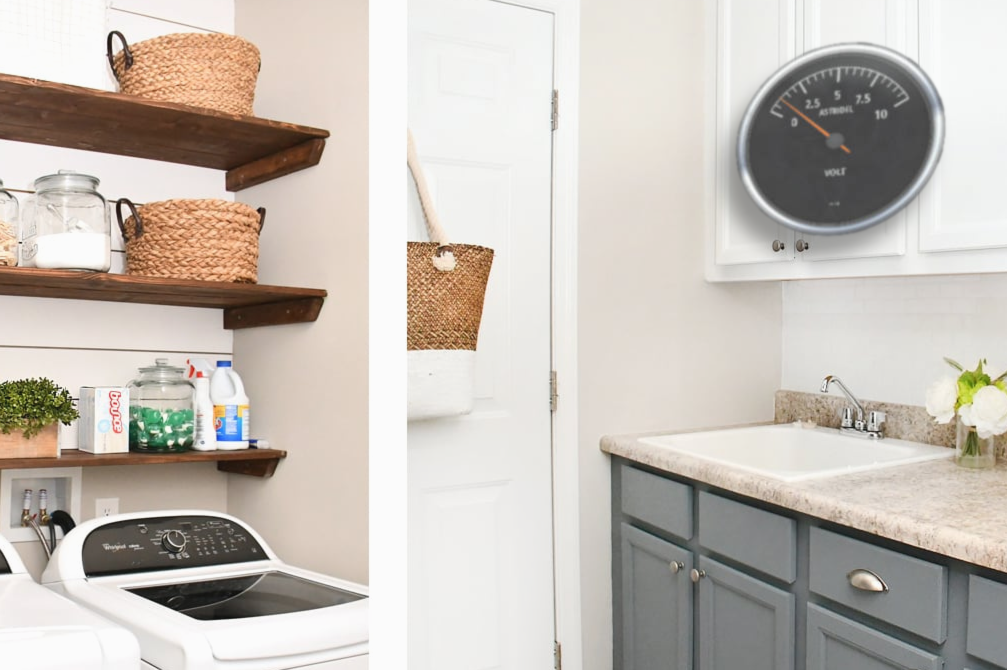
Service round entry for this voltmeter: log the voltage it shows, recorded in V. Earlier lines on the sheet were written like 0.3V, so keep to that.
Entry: 1V
